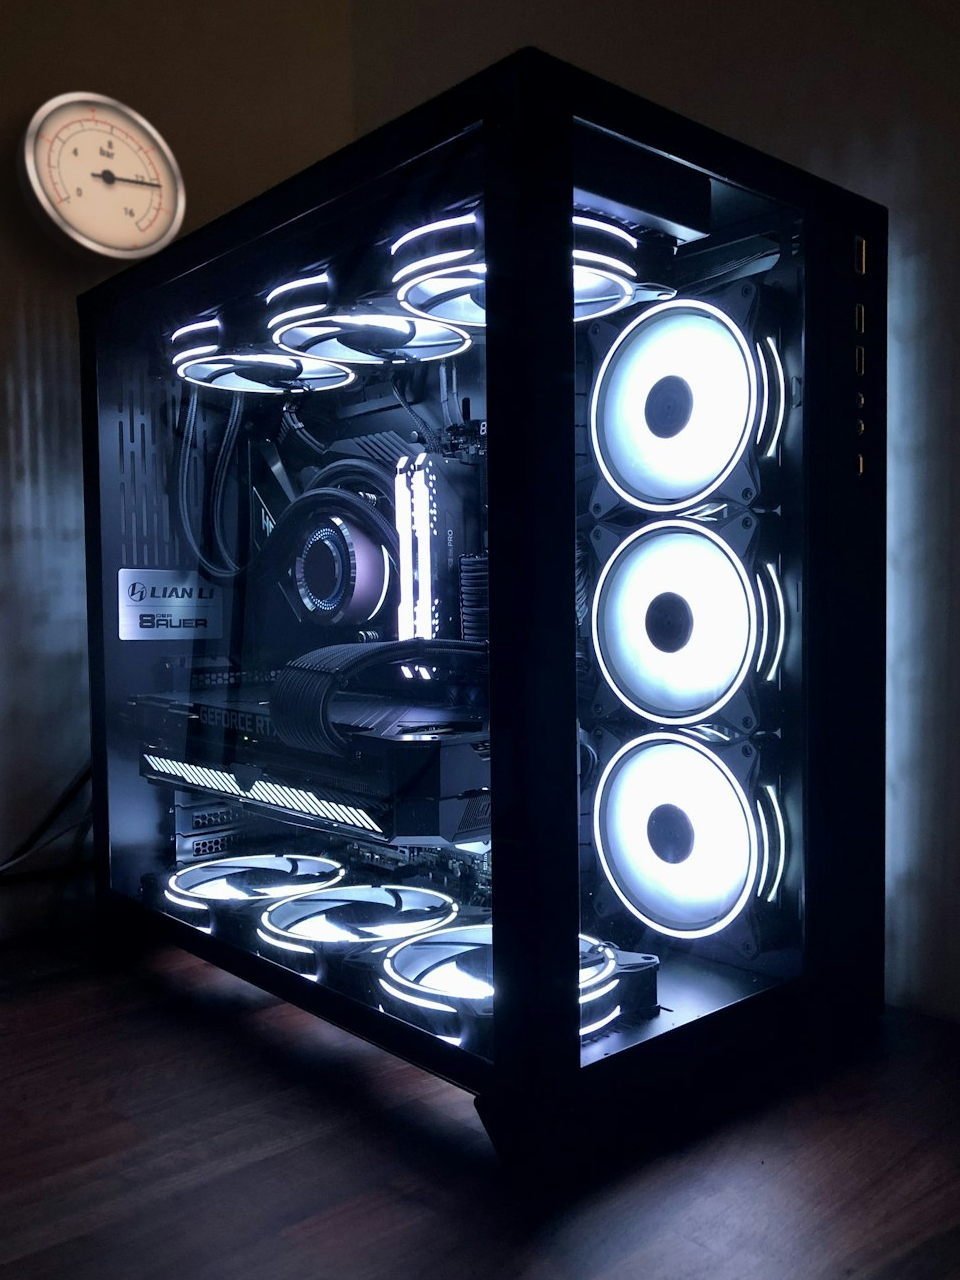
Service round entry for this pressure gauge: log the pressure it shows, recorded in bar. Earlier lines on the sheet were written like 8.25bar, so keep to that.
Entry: 12.5bar
